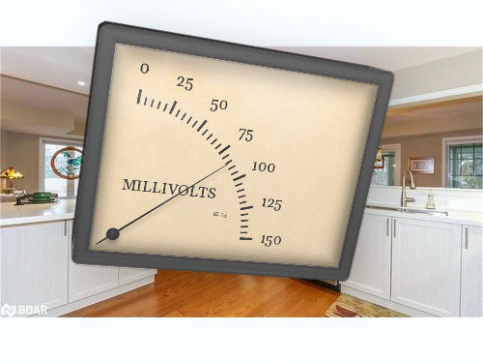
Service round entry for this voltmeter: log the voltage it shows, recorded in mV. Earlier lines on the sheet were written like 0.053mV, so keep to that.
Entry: 85mV
